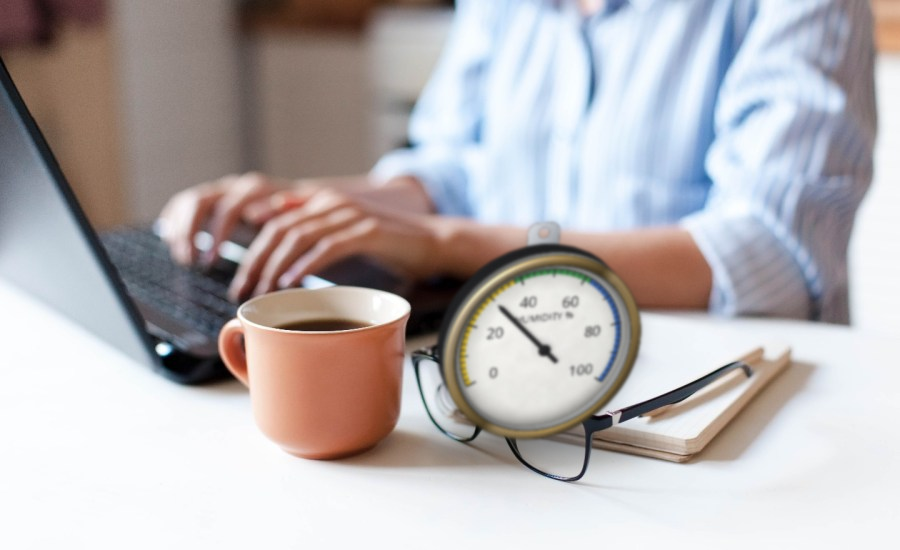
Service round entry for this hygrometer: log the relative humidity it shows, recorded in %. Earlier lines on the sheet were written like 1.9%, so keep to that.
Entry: 30%
